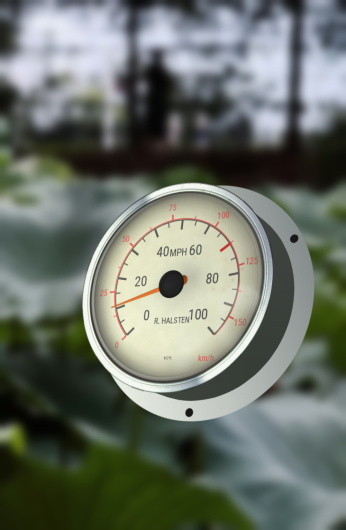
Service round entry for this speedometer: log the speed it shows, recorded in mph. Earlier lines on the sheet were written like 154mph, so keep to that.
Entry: 10mph
